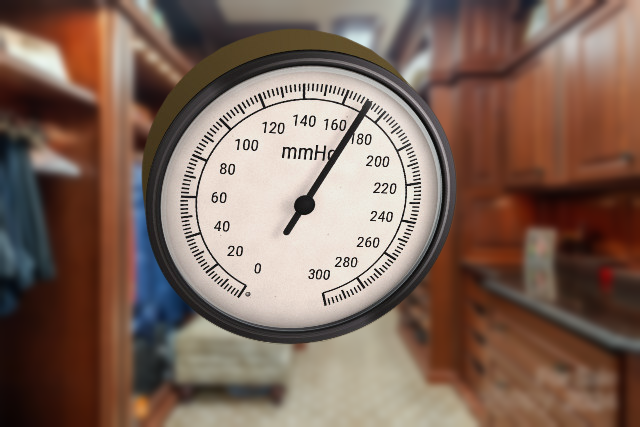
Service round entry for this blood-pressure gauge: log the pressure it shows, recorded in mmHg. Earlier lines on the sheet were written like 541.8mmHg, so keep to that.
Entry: 170mmHg
